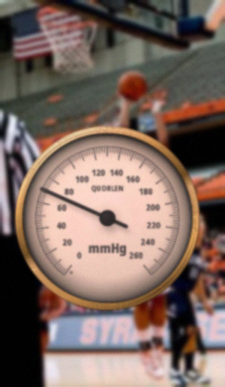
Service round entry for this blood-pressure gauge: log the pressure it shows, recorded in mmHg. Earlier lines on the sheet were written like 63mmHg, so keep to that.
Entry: 70mmHg
